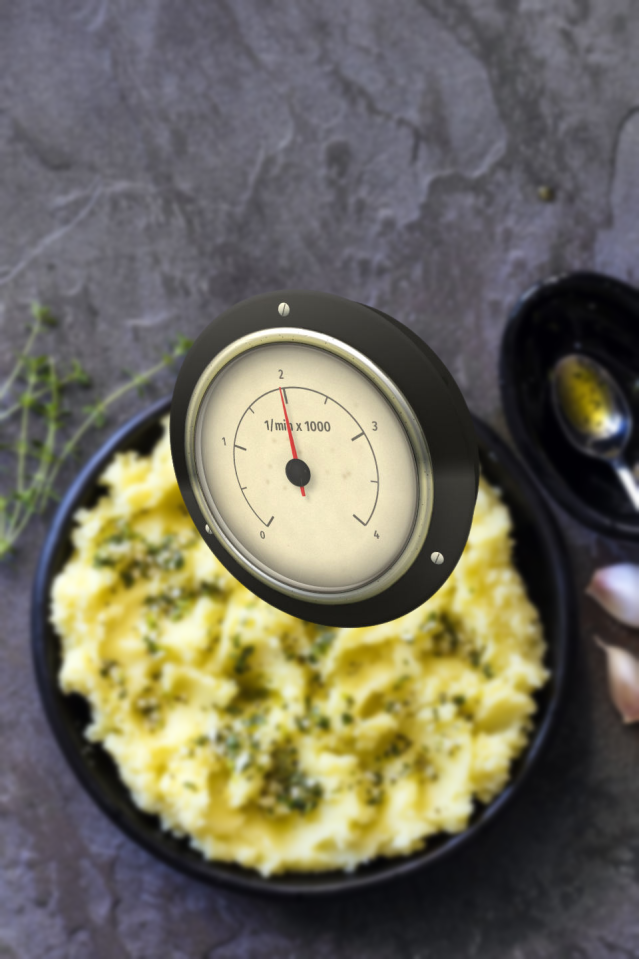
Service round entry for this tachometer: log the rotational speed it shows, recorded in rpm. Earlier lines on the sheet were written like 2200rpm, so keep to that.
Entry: 2000rpm
